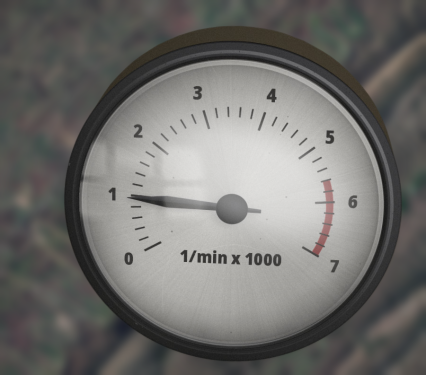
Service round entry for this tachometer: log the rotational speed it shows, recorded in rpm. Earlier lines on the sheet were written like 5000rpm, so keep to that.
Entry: 1000rpm
